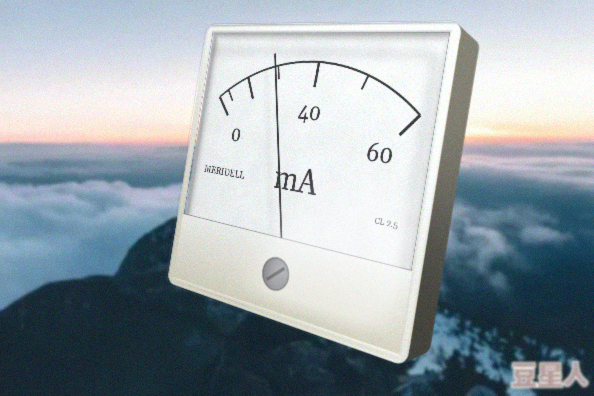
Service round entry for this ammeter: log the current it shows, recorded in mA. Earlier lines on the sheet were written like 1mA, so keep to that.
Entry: 30mA
